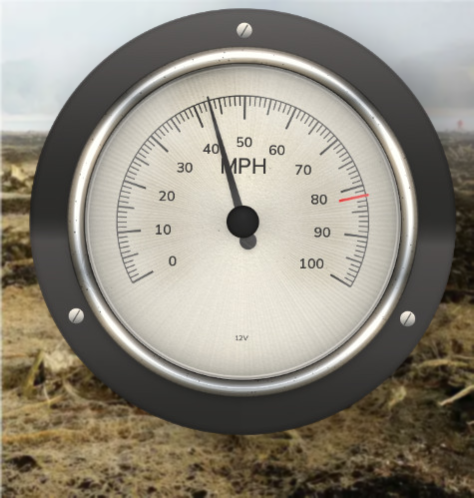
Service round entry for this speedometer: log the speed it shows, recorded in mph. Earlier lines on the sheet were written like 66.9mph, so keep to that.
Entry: 43mph
